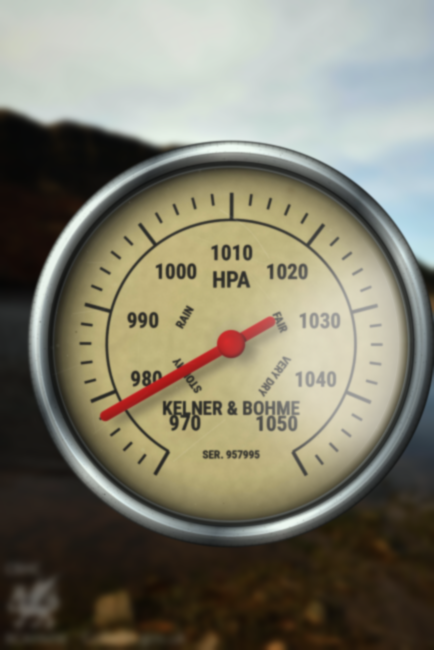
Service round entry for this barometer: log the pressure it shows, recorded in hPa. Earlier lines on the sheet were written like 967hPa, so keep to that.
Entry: 978hPa
